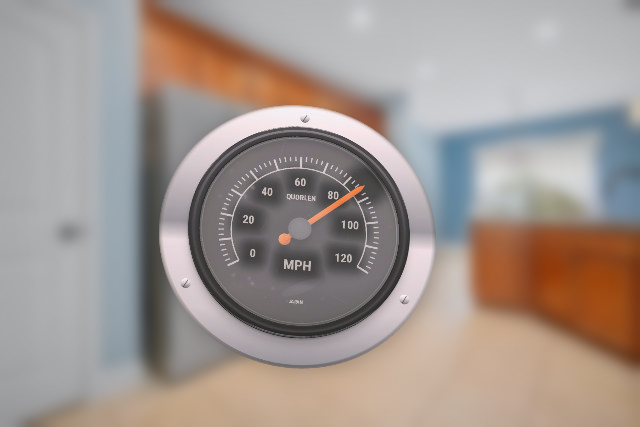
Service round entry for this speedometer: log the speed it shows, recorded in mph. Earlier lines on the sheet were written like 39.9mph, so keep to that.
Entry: 86mph
